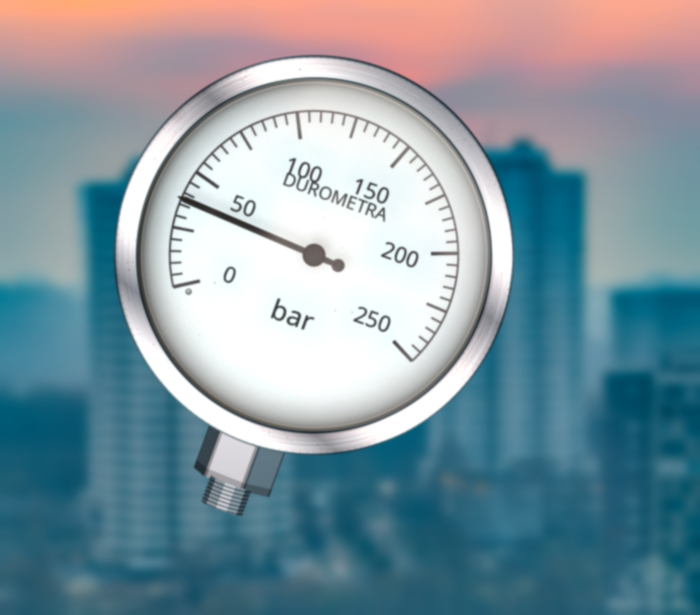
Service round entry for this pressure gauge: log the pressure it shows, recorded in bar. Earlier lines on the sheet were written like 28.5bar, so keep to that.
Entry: 37.5bar
